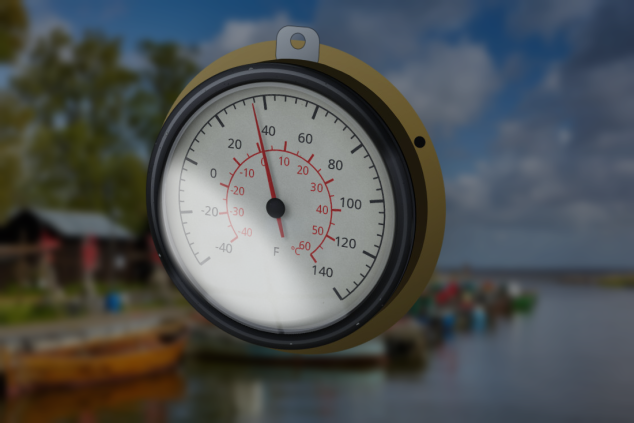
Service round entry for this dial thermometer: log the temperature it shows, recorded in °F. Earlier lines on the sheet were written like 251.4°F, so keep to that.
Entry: 36°F
